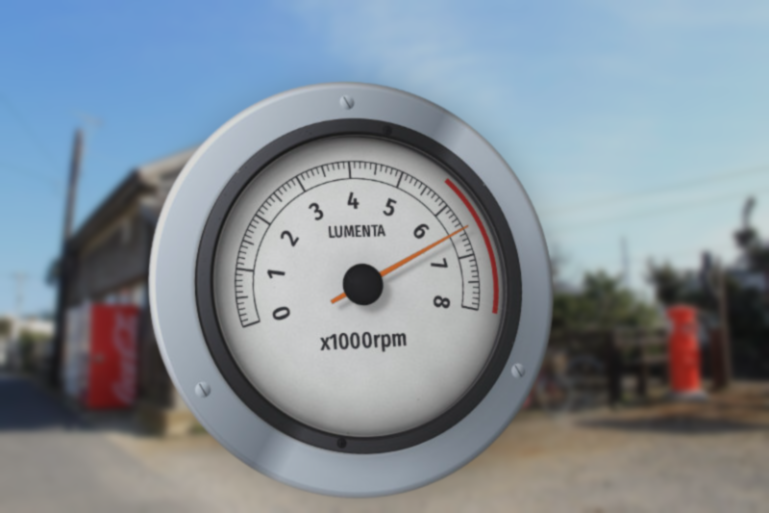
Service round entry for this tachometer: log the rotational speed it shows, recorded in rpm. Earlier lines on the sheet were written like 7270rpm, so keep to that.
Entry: 6500rpm
